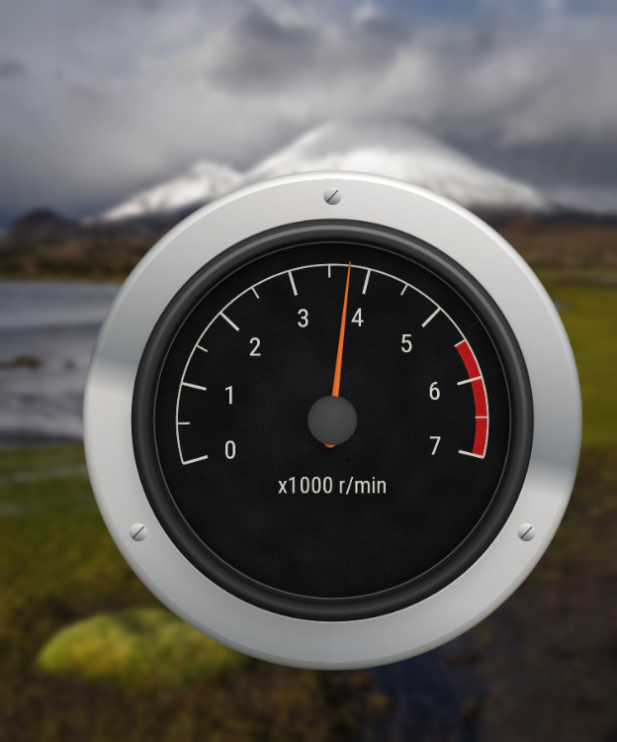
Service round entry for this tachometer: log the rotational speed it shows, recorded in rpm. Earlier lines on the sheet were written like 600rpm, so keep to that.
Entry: 3750rpm
